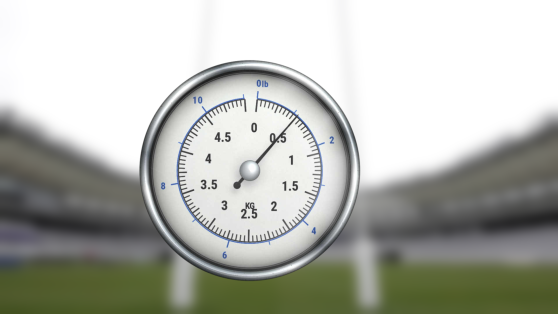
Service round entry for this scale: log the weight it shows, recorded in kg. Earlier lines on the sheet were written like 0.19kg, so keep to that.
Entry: 0.5kg
